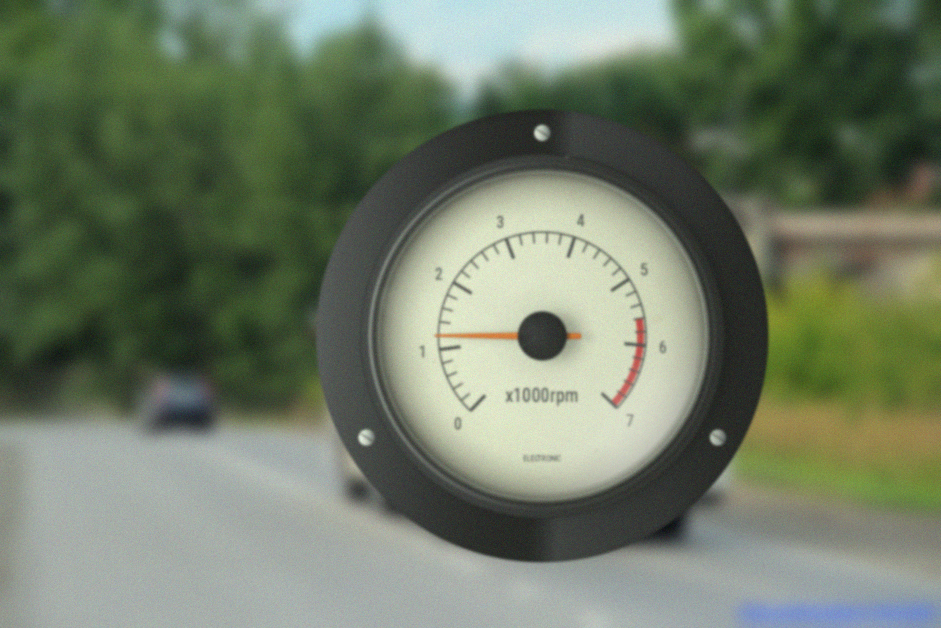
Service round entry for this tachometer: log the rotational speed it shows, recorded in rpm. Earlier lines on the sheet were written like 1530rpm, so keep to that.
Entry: 1200rpm
